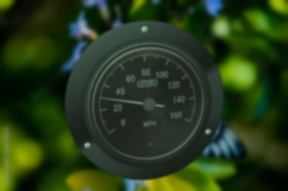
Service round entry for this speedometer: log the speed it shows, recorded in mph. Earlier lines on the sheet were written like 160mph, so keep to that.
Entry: 30mph
